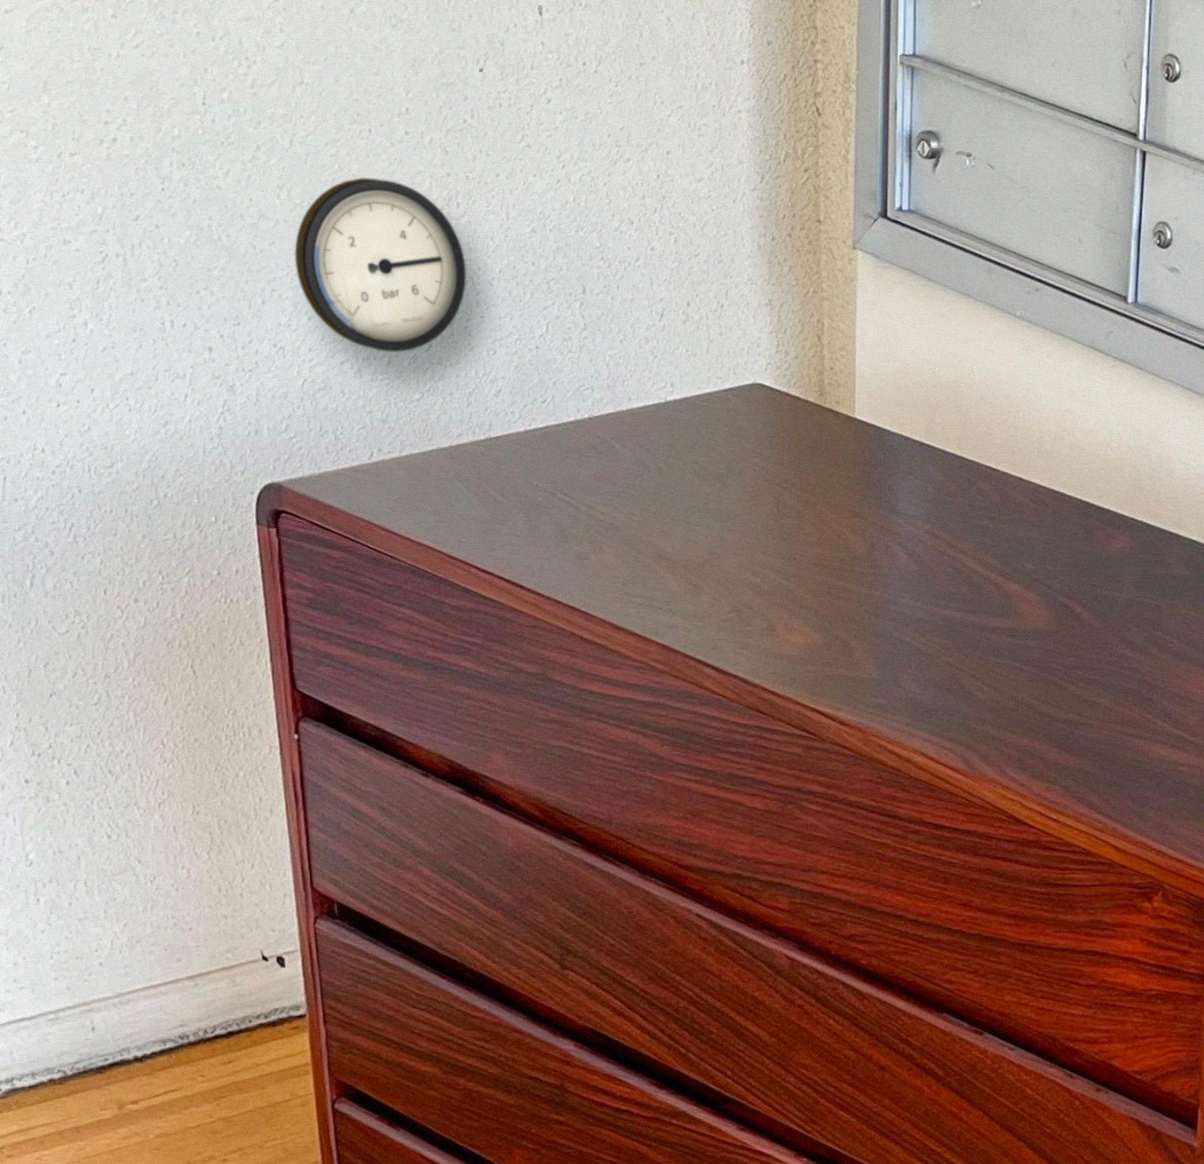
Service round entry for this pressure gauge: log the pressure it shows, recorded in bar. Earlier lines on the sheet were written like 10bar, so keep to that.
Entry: 5bar
